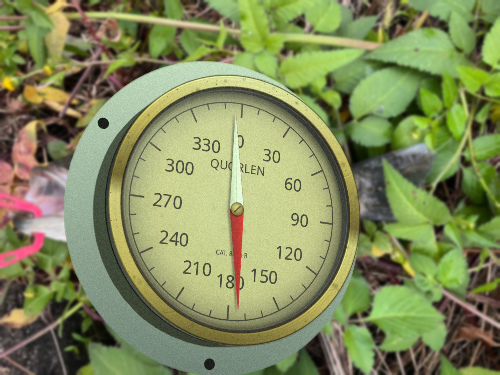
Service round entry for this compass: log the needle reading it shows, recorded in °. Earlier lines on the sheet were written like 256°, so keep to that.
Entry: 175°
